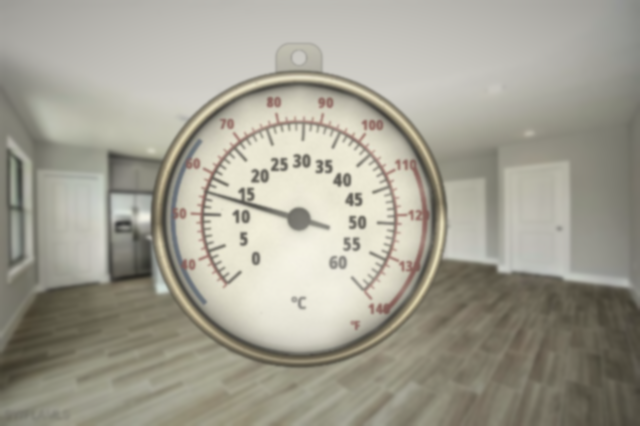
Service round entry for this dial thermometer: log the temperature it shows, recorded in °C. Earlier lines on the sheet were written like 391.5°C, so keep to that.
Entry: 13°C
